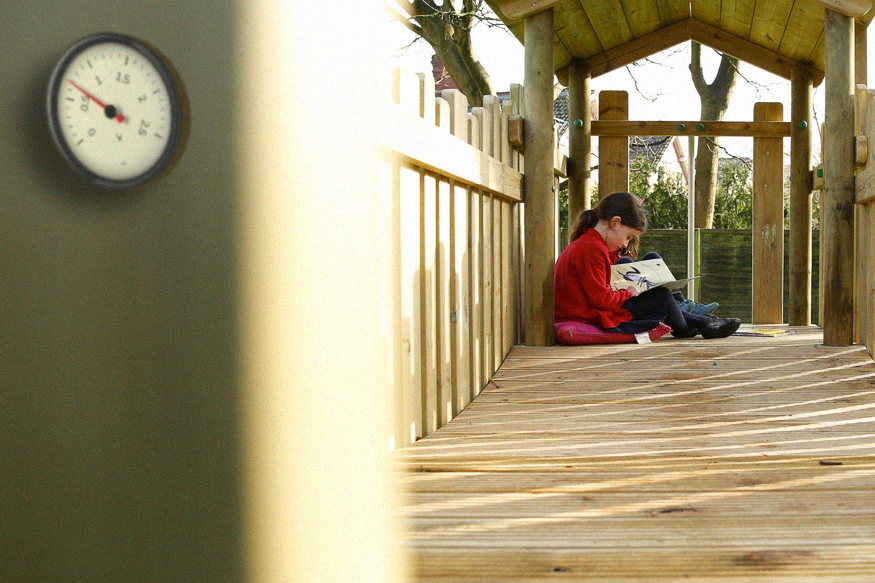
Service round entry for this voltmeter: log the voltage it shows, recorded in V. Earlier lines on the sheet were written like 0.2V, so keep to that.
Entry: 0.7V
